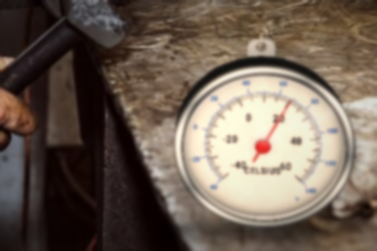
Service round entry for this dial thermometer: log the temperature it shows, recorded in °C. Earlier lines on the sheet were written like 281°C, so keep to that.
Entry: 20°C
